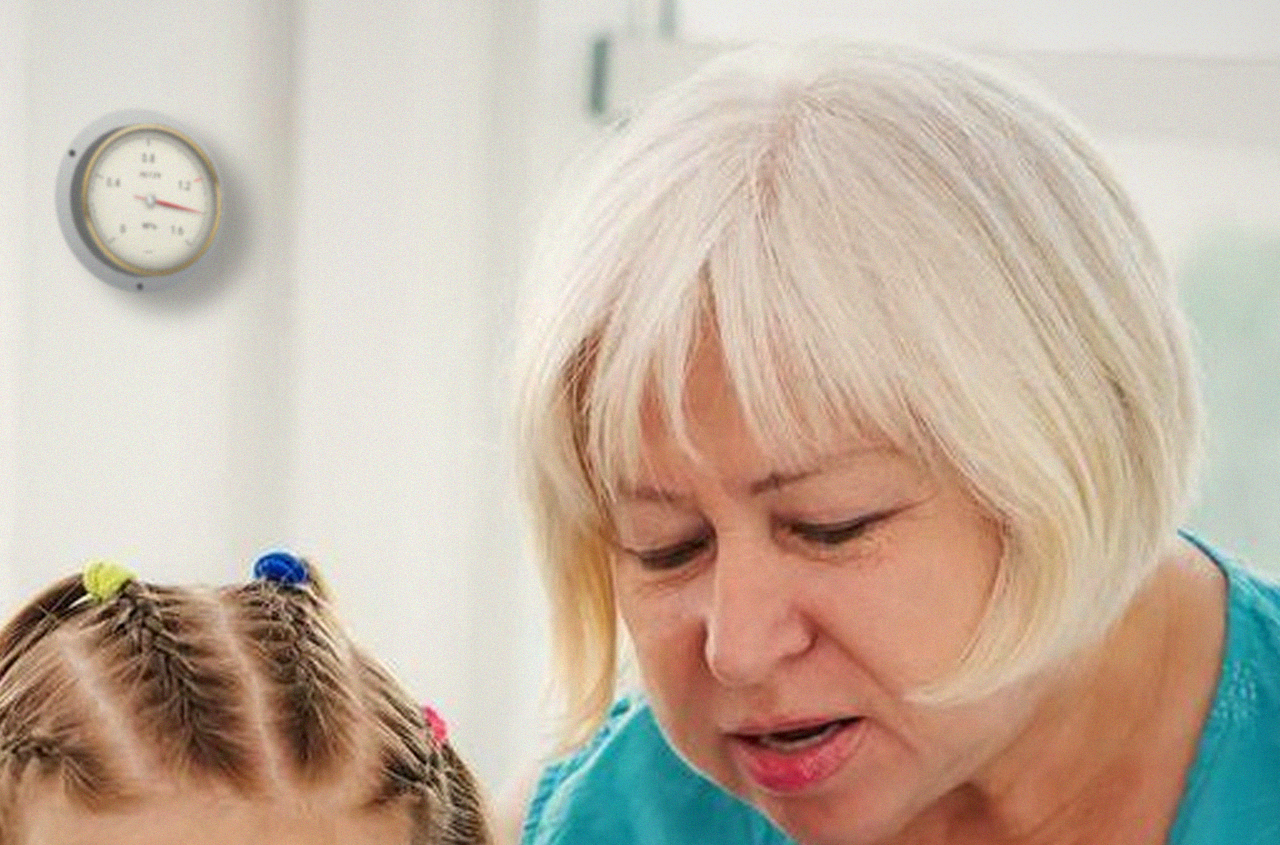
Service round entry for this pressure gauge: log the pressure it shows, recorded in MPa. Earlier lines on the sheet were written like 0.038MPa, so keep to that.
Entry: 1.4MPa
